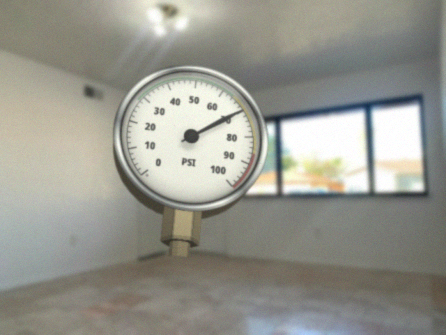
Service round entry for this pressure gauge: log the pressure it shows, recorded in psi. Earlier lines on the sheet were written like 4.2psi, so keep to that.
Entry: 70psi
